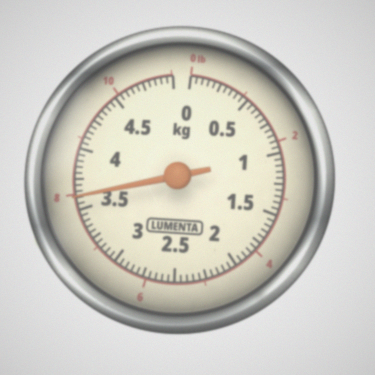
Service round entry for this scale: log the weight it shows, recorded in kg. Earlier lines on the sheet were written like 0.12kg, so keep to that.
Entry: 3.6kg
